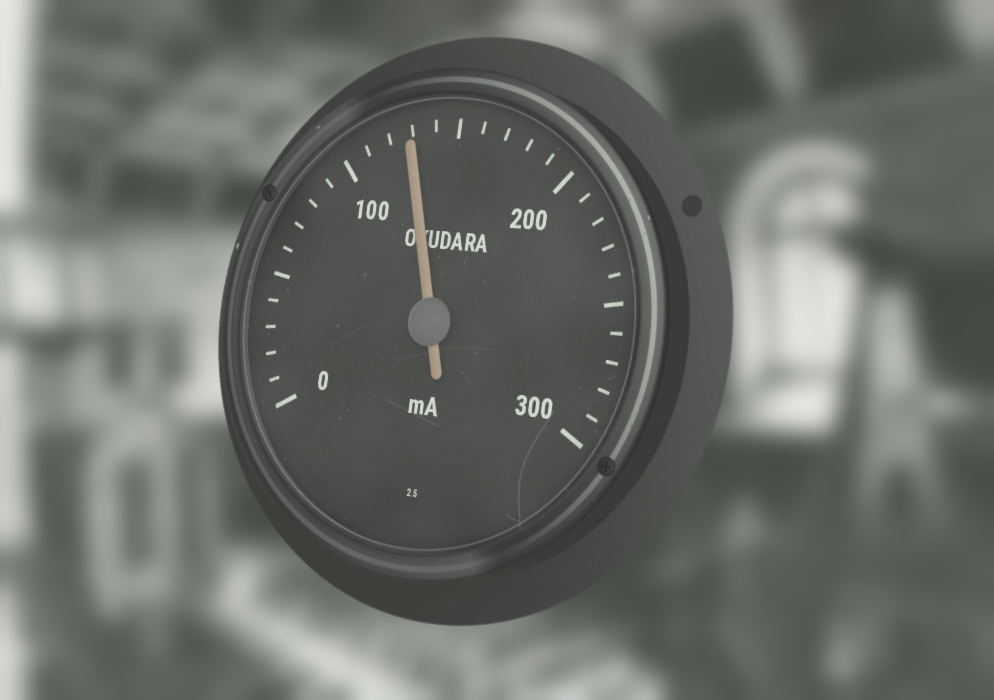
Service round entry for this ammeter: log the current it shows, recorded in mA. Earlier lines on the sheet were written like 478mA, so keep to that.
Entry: 130mA
